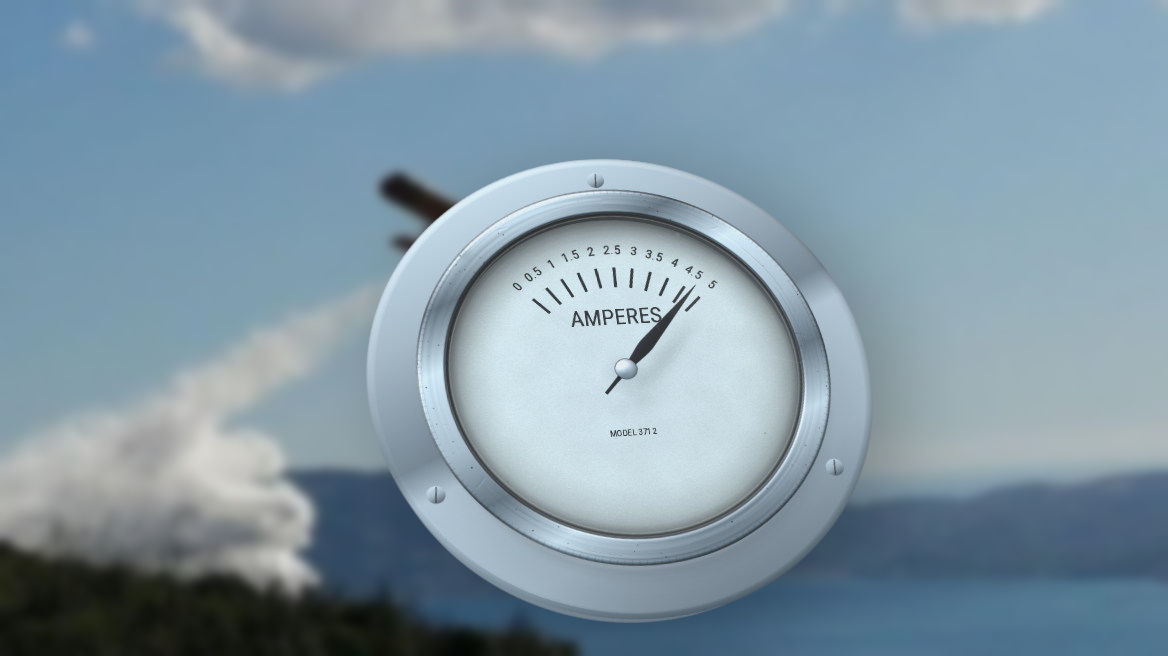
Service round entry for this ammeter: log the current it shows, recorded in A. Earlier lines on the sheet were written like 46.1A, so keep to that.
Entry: 4.75A
